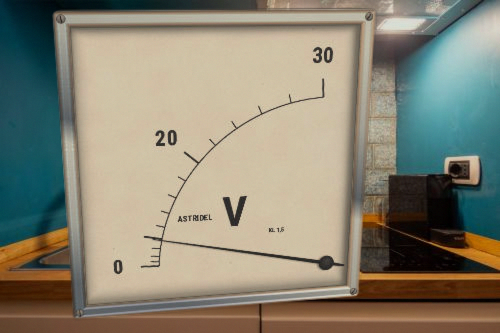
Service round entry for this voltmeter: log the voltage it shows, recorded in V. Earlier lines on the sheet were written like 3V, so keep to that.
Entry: 10V
